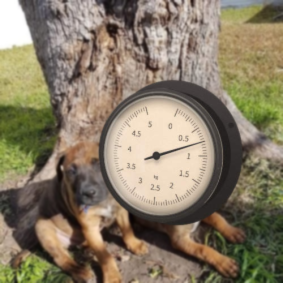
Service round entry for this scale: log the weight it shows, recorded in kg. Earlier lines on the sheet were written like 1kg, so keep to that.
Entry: 0.75kg
